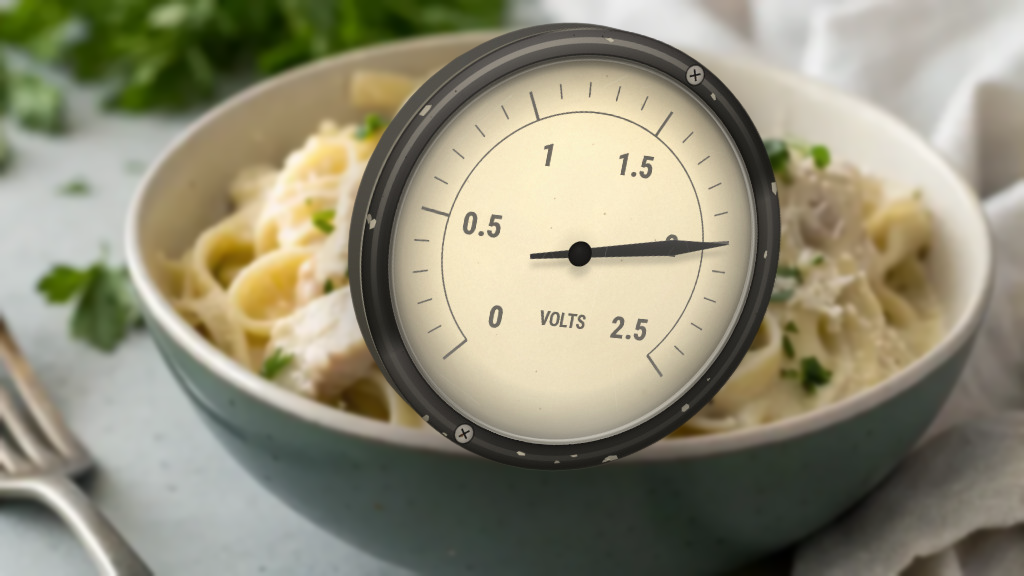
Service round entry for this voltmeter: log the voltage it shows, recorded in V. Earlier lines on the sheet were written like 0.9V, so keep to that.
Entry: 2V
